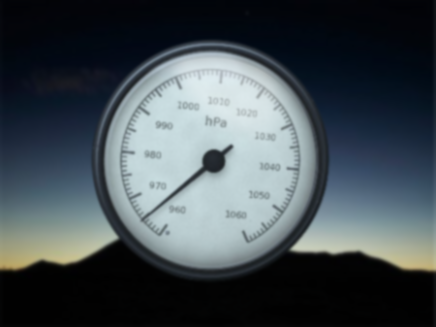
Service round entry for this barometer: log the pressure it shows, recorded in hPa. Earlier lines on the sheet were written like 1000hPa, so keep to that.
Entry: 965hPa
